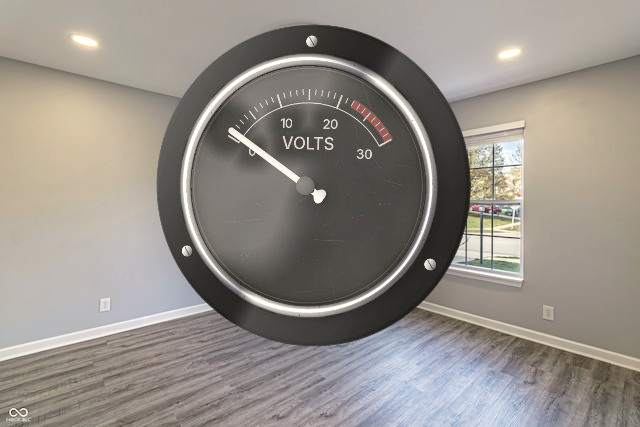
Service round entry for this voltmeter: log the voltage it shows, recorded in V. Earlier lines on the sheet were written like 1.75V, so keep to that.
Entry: 1V
